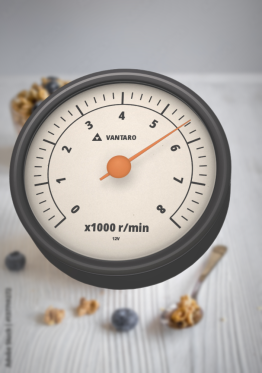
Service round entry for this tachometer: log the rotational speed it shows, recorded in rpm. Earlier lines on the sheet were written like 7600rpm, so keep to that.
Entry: 5600rpm
